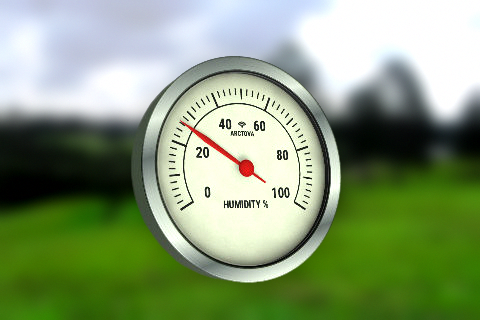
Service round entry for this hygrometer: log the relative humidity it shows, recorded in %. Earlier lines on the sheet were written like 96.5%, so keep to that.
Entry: 26%
